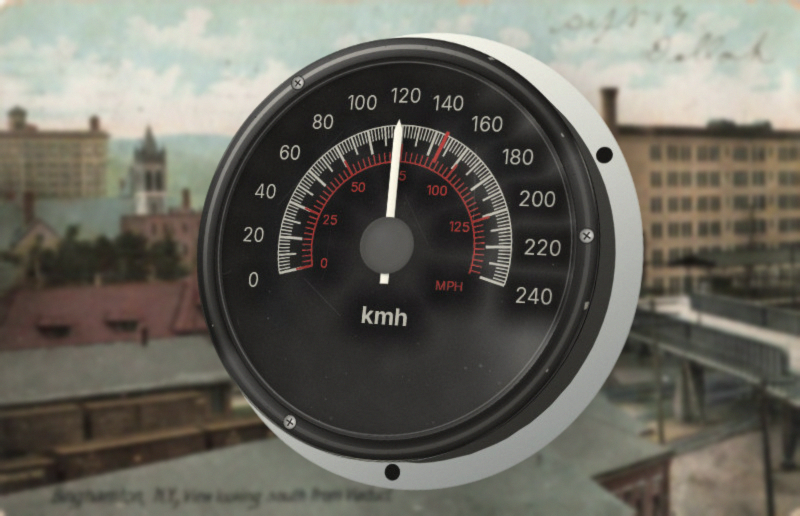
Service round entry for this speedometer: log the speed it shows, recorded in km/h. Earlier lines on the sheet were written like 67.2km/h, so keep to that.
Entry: 120km/h
